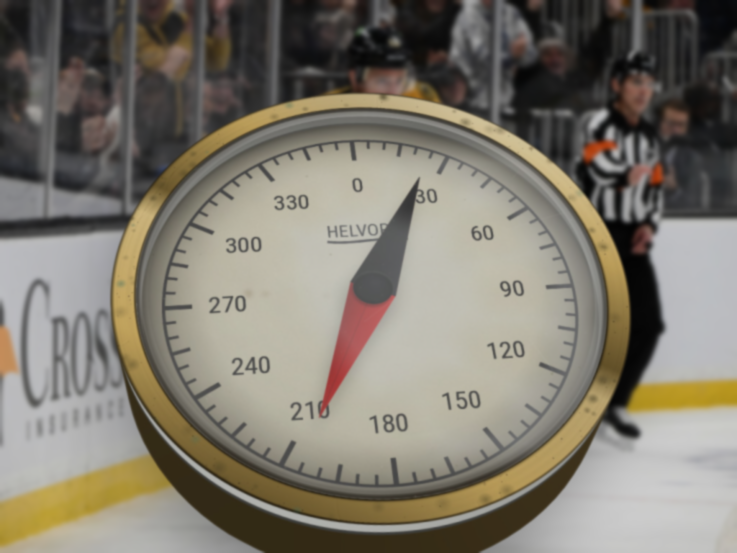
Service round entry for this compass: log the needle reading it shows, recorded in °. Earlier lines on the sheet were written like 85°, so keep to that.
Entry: 205°
